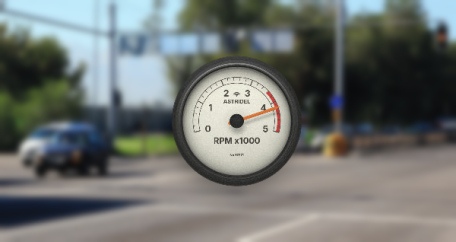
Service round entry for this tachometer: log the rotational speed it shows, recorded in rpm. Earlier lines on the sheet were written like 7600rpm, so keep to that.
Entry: 4200rpm
